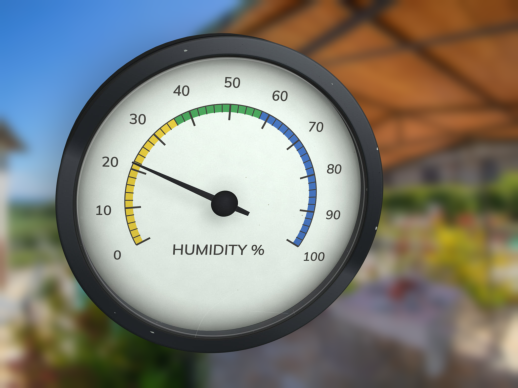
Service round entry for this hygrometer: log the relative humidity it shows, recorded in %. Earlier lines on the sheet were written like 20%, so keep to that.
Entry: 22%
